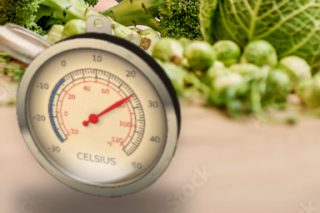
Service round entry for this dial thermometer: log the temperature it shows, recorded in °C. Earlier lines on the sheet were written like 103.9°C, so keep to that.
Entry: 25°C
